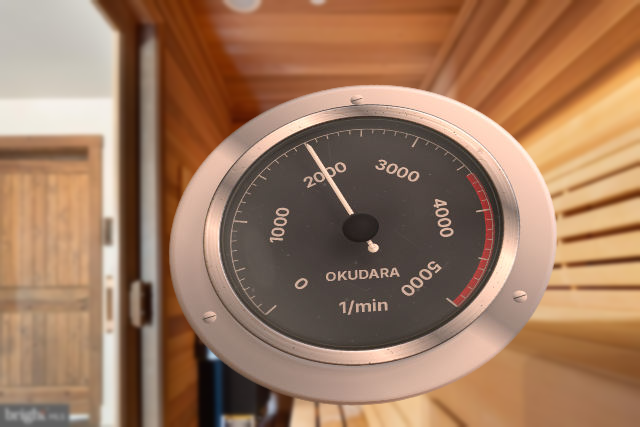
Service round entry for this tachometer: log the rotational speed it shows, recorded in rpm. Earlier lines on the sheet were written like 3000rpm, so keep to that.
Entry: 2000rpm
